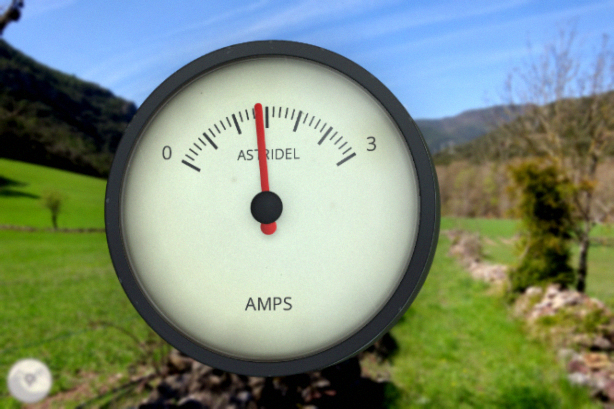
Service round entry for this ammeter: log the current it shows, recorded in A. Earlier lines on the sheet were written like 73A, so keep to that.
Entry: 1.4A
